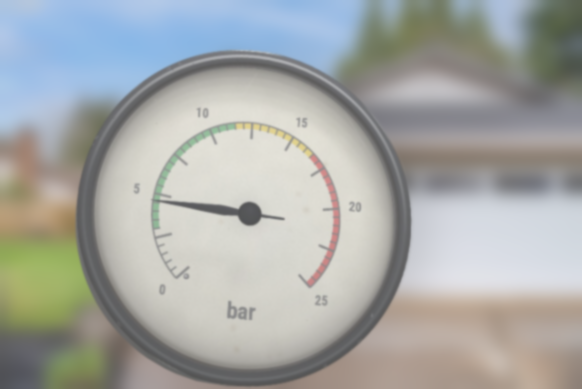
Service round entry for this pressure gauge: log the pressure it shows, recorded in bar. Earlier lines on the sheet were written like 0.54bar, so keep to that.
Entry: 4.5bar
